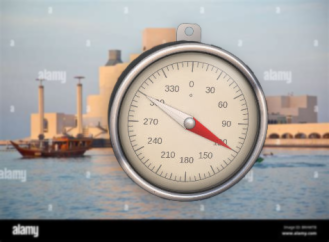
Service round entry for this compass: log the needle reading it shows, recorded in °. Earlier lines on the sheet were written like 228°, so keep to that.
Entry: 120°
